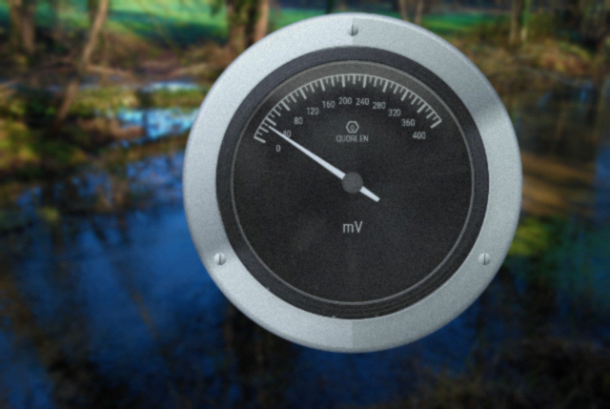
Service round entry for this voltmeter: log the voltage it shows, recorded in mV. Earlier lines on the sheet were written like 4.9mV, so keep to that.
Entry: 30mV
